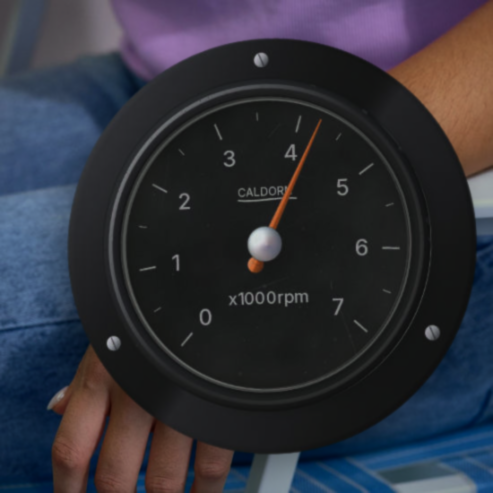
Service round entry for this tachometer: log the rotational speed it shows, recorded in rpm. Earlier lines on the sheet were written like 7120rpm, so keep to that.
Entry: 4250rpm
